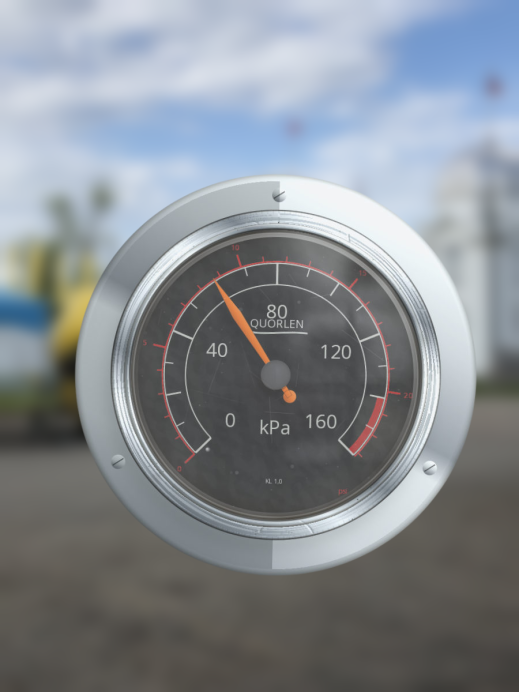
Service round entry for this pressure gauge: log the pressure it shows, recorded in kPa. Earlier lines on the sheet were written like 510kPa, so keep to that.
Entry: 60kPa
